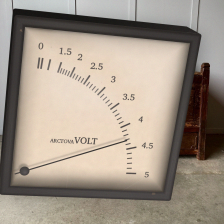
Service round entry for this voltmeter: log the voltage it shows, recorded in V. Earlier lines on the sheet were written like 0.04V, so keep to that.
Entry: 4.3V
